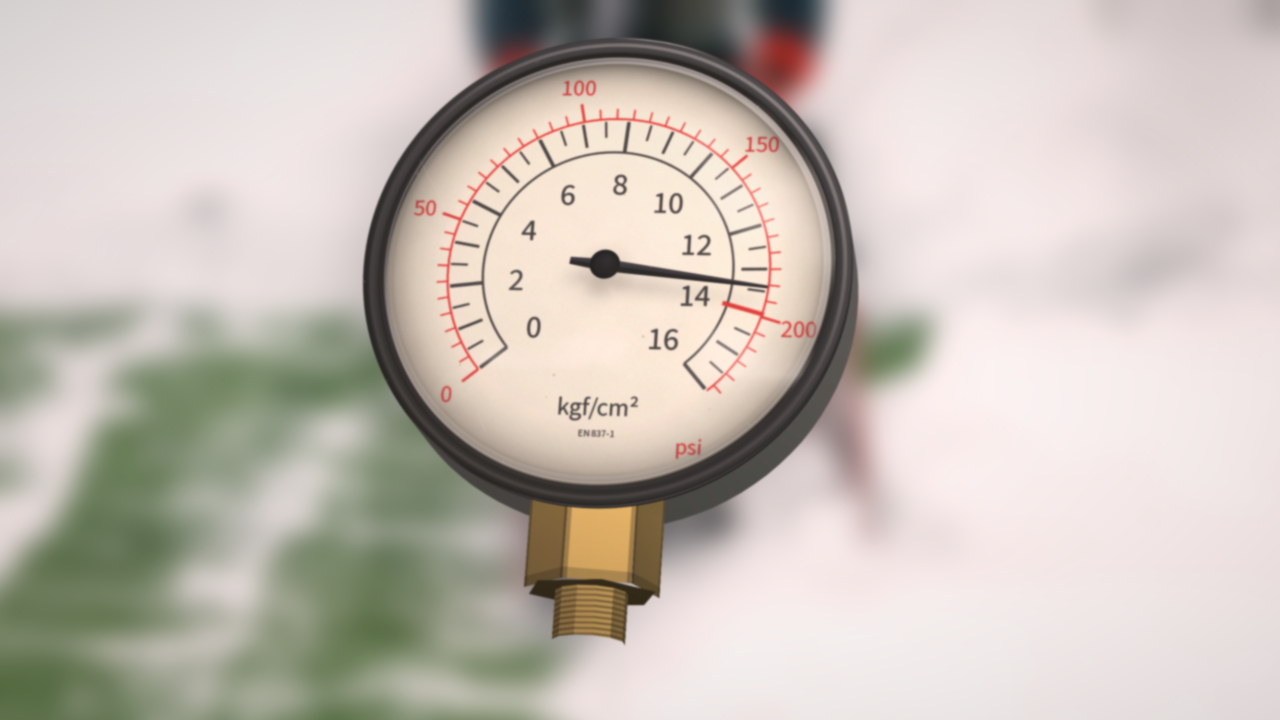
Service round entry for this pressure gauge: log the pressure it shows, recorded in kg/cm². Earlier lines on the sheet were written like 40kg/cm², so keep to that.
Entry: 13.5kg/cm²
